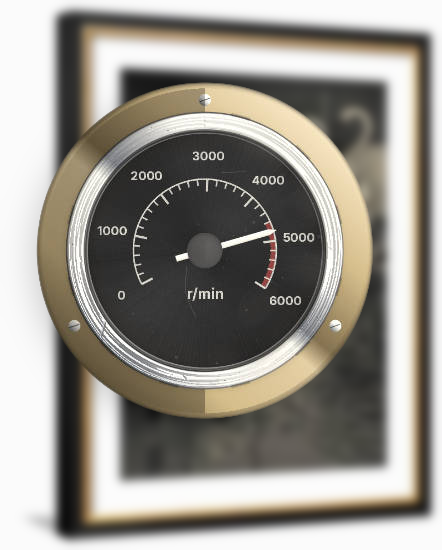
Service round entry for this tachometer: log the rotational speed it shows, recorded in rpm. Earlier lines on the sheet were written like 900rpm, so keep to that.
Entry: 4800rpm
